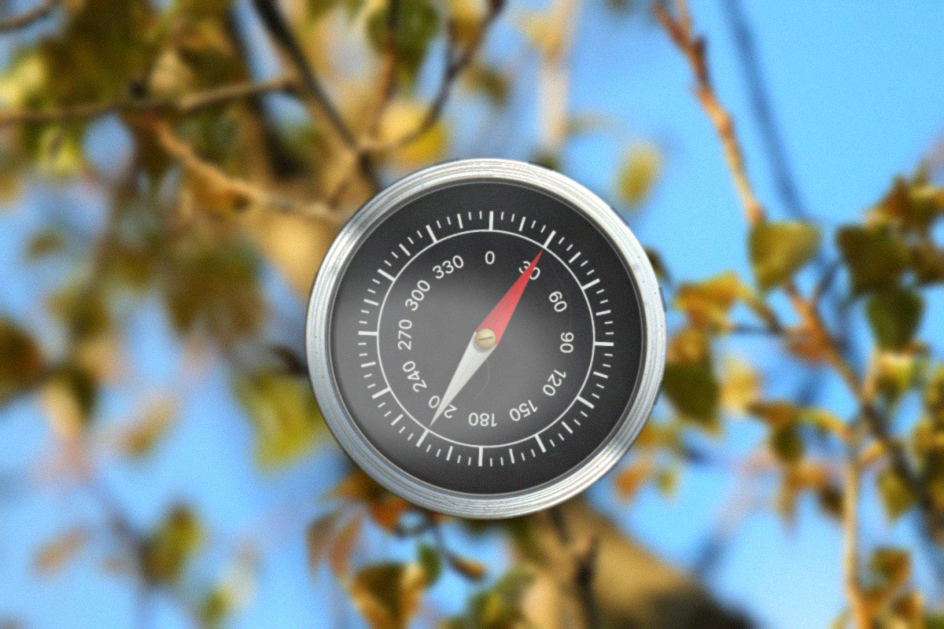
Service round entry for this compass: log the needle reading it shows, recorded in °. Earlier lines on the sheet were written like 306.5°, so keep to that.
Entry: 30°
